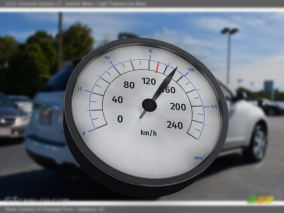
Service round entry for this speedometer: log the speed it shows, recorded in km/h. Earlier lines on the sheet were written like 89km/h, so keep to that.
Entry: 150km/h
